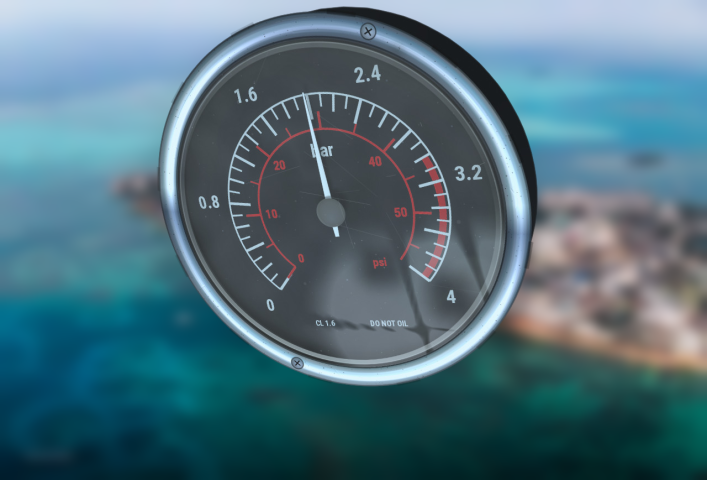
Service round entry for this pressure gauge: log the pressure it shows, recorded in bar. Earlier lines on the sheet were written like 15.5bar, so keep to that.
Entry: 2bar
